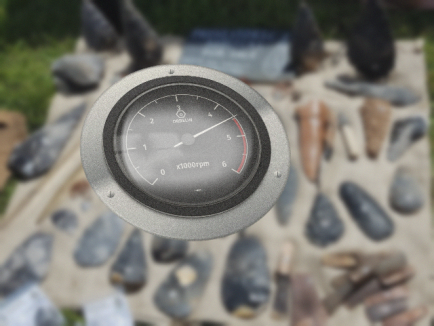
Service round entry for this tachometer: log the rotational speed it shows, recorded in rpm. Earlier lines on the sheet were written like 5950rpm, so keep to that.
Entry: 4500rpm
